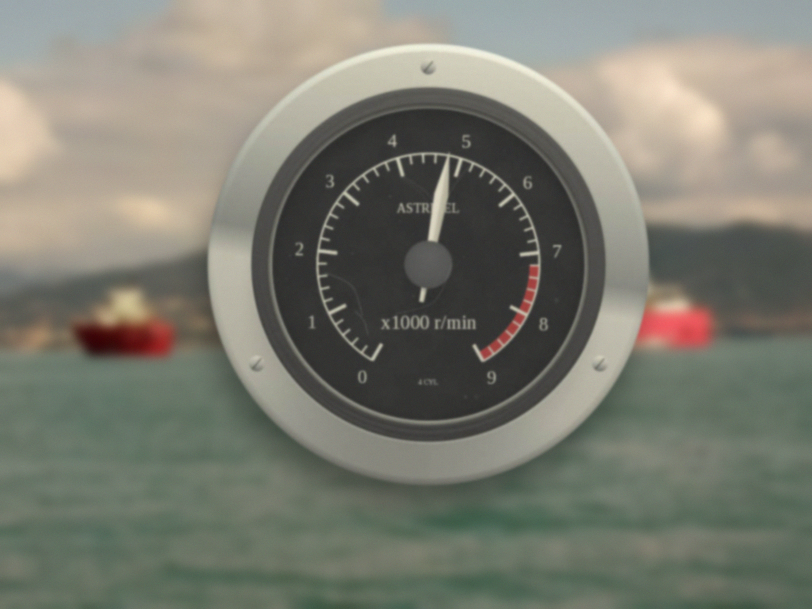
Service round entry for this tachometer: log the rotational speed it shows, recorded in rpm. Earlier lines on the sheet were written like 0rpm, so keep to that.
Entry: 4800rpm
